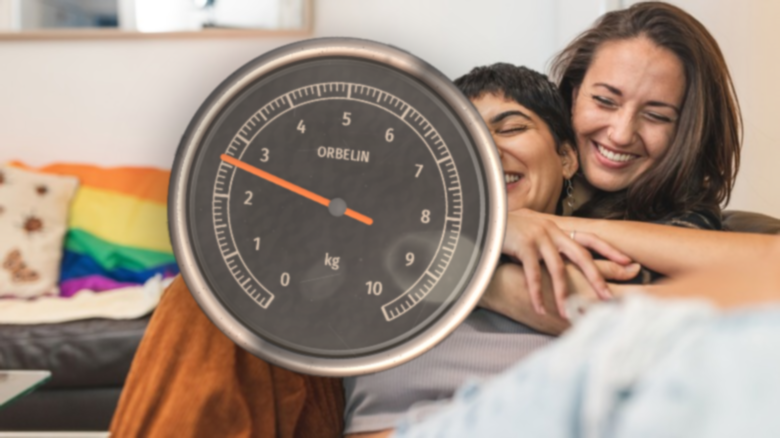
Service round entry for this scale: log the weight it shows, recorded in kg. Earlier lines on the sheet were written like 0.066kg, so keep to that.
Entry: 2.6kg
